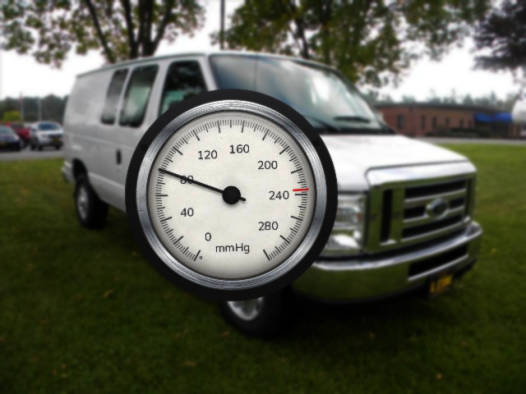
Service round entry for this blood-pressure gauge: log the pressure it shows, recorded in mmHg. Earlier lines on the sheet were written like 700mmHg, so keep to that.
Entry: 80mmHg
